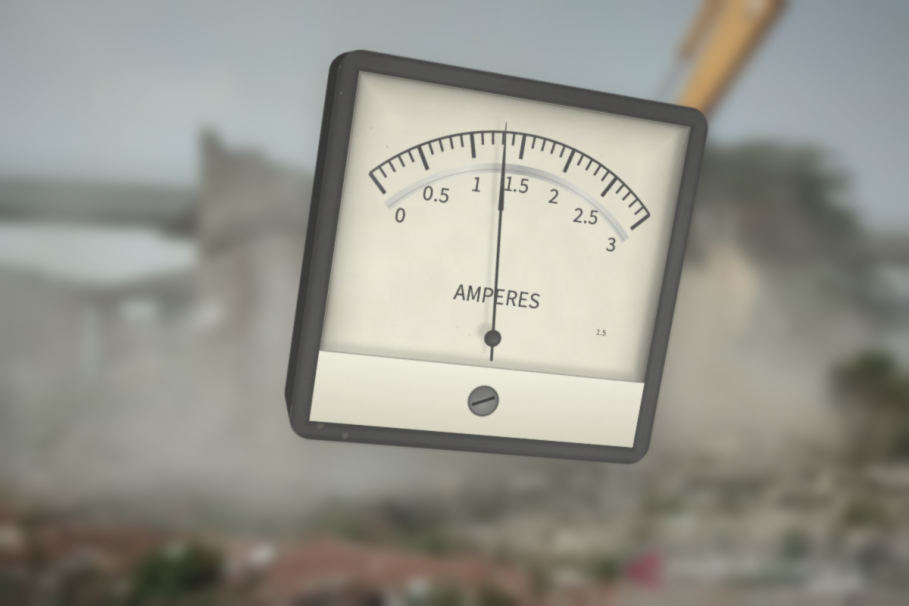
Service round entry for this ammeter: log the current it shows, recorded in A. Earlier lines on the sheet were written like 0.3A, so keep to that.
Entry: 1.3A
